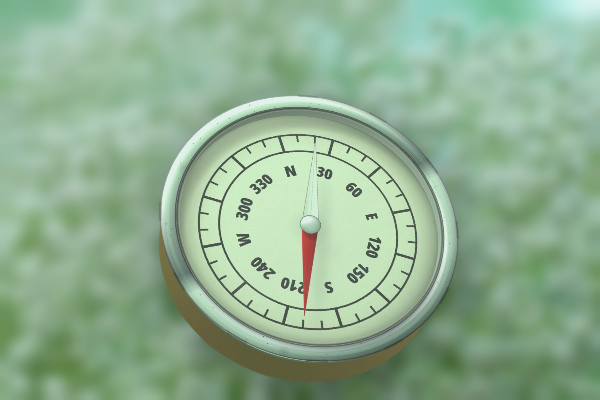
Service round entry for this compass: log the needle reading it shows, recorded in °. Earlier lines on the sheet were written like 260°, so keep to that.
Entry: 200°
